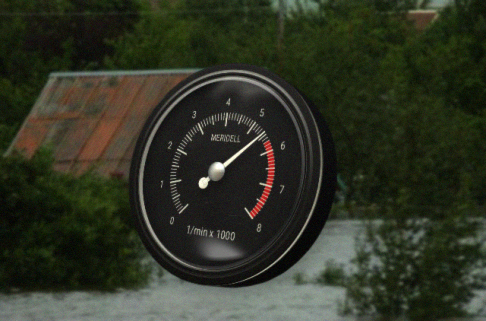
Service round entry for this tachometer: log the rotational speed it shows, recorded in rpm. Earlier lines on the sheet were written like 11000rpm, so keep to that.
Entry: 5500rpm
